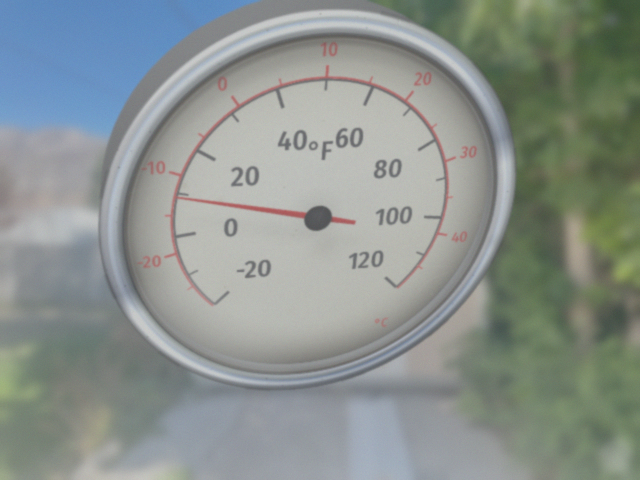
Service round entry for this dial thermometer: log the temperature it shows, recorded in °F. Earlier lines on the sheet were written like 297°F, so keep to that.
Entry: 10°F
